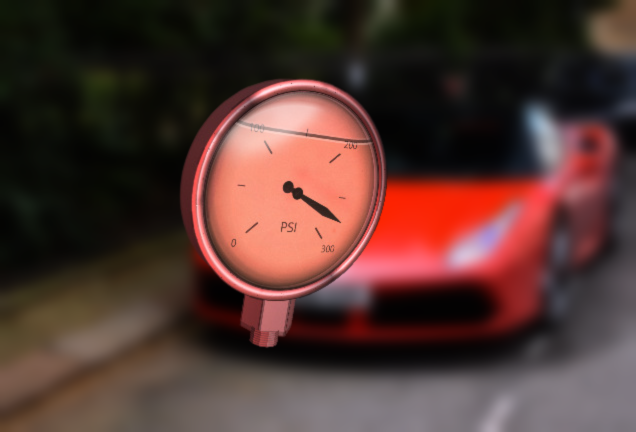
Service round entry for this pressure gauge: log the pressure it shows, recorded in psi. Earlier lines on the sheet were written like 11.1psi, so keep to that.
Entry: 275psi
